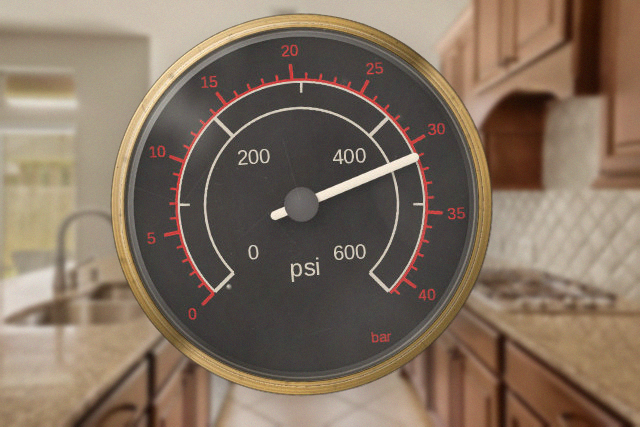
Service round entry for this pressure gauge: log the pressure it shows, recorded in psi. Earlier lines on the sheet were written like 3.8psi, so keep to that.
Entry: 450psi
